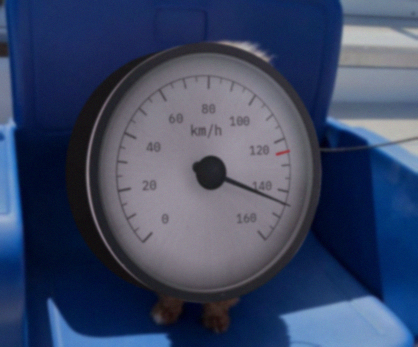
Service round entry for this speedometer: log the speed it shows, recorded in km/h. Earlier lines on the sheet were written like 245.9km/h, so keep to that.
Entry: 145km/h
